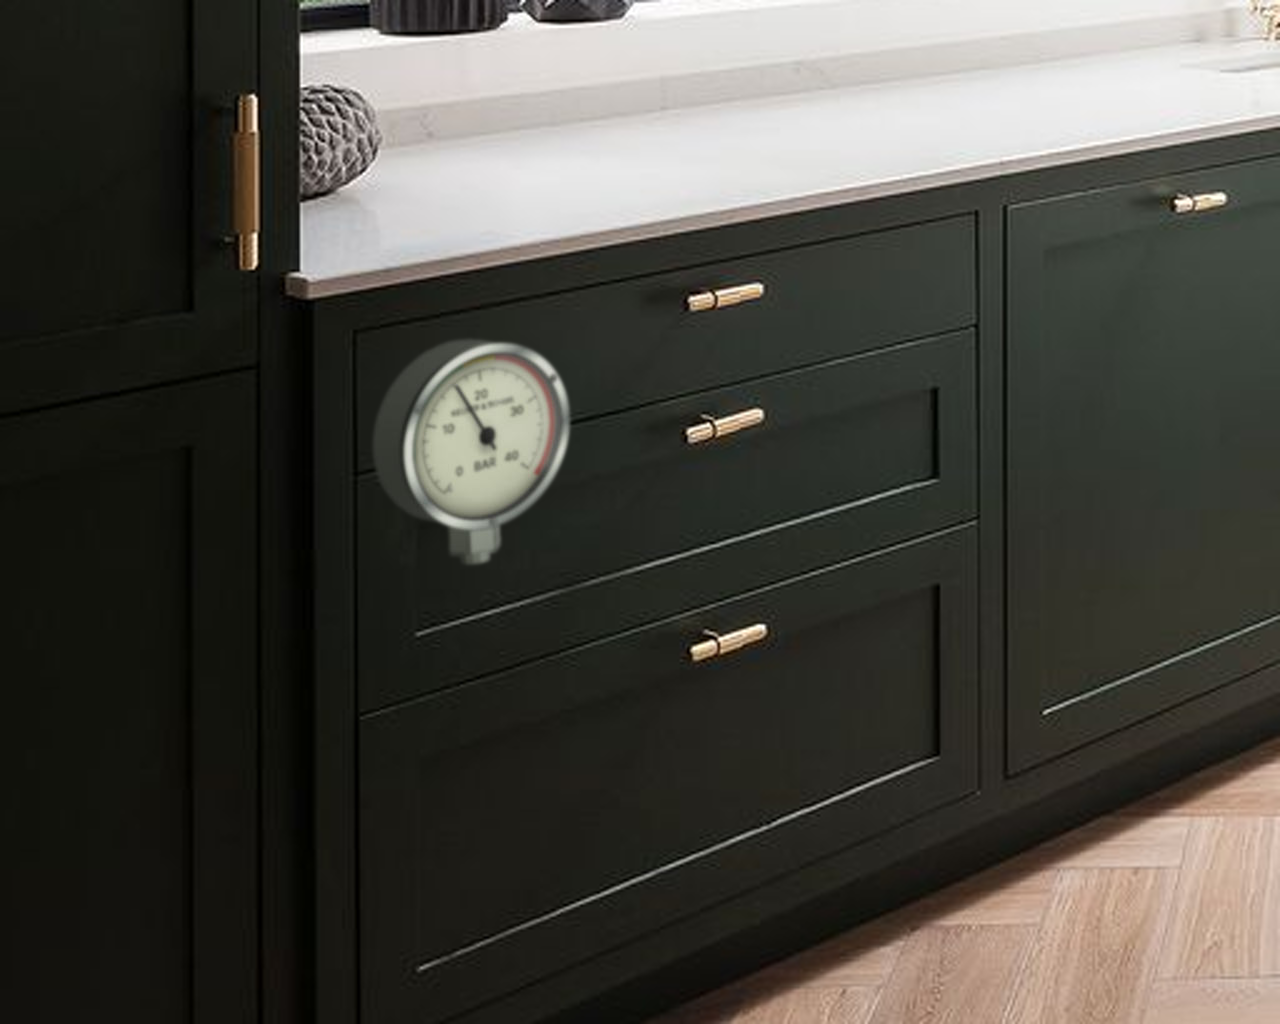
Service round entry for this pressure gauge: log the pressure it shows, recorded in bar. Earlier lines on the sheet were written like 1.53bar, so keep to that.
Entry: 16bar
